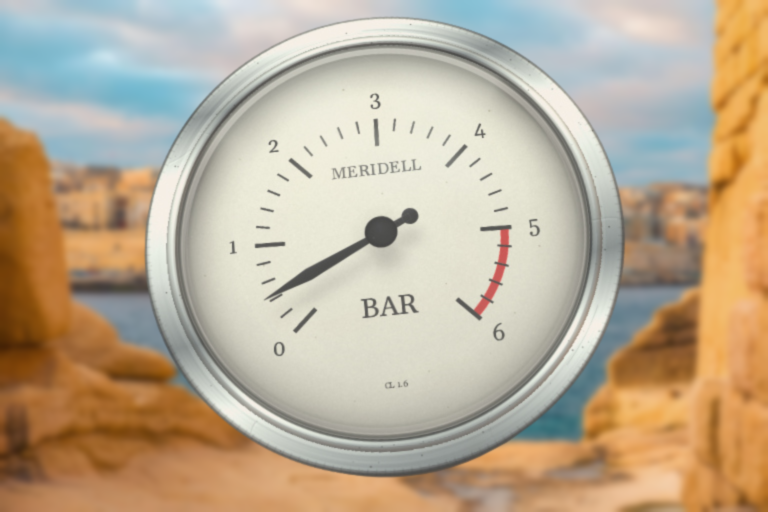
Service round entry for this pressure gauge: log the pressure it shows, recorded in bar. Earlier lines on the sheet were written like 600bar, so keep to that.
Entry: 0.4bar
